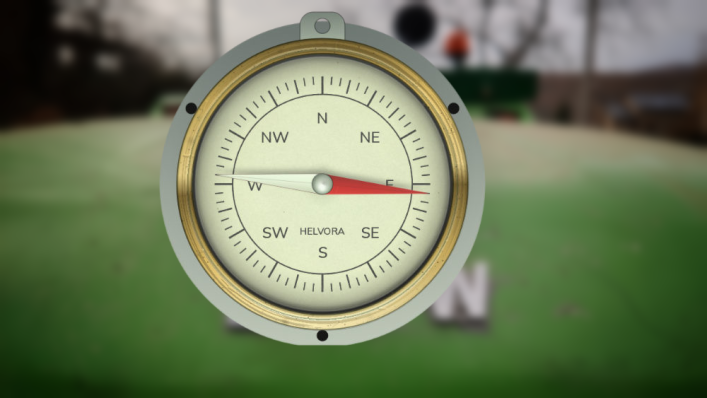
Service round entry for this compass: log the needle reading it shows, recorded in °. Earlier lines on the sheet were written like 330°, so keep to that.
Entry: 95°
